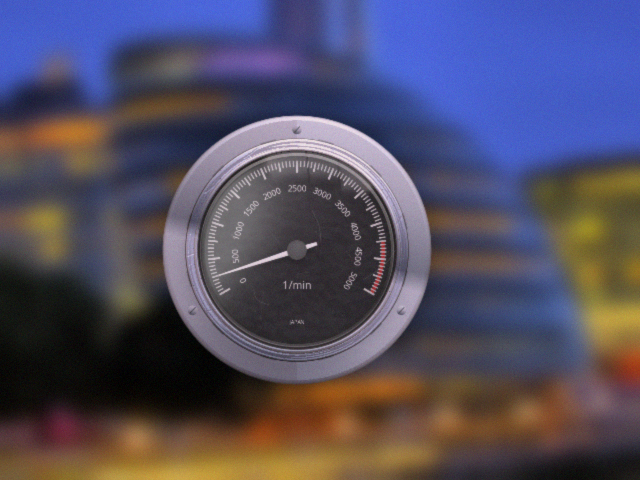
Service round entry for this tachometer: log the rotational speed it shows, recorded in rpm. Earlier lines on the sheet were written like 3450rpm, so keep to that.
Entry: 250rpm
